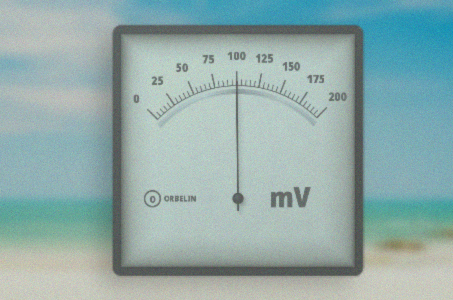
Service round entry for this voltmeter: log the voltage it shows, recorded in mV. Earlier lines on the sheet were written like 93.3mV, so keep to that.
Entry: 100mV
